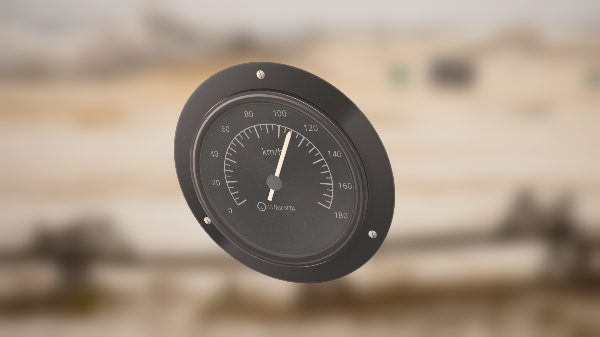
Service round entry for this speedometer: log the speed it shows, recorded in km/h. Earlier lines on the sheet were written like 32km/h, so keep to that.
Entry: 110km/h
